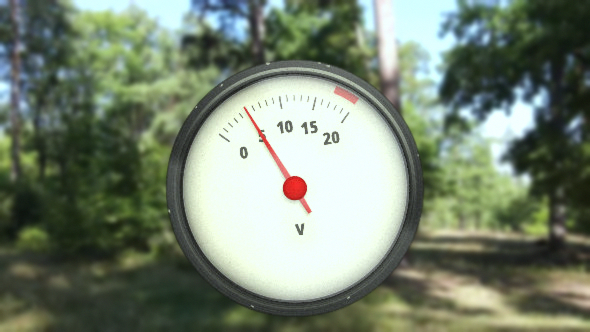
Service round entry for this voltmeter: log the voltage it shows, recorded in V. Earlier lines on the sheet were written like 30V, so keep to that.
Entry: 5V
